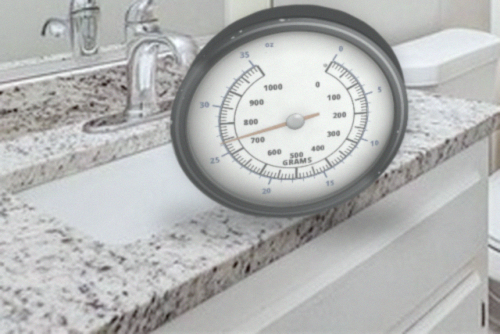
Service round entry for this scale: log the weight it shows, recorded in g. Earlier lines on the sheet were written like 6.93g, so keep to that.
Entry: 750g
